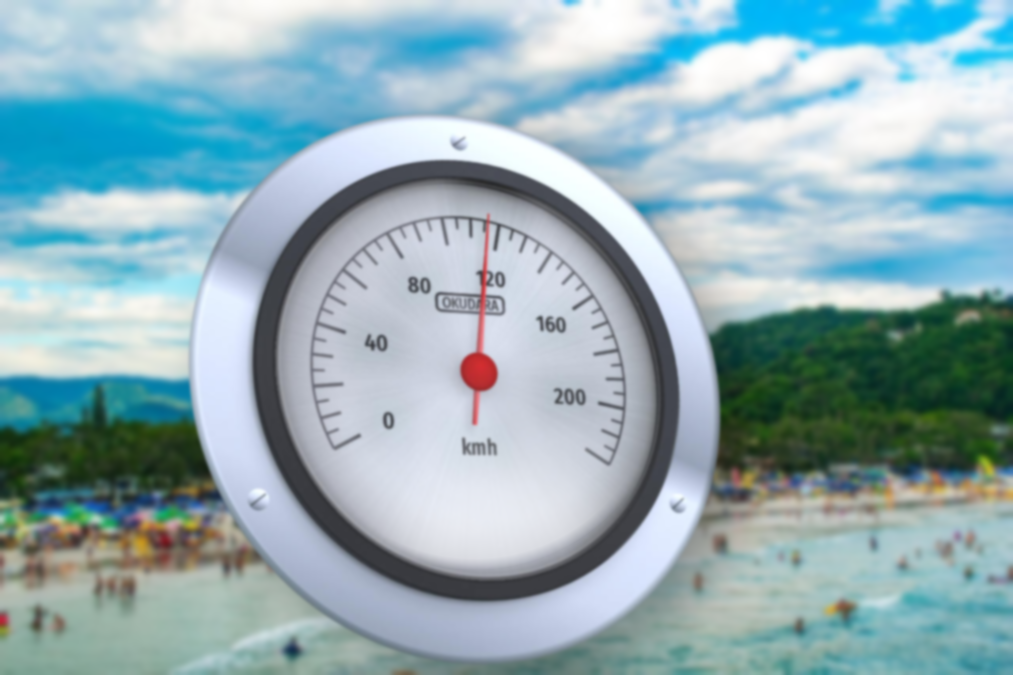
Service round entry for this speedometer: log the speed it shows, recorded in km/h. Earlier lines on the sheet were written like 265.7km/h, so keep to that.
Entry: 115km/h
